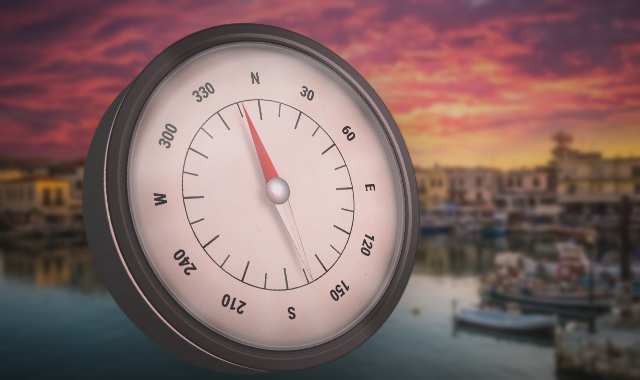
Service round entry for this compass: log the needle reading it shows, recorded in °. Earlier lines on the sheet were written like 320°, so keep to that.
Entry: 345°
